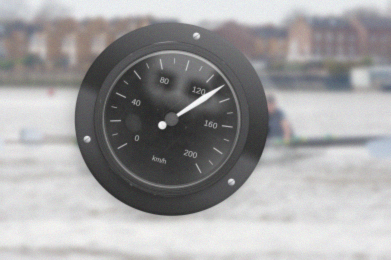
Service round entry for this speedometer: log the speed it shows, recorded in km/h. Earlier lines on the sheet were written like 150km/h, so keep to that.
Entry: 130km/h
